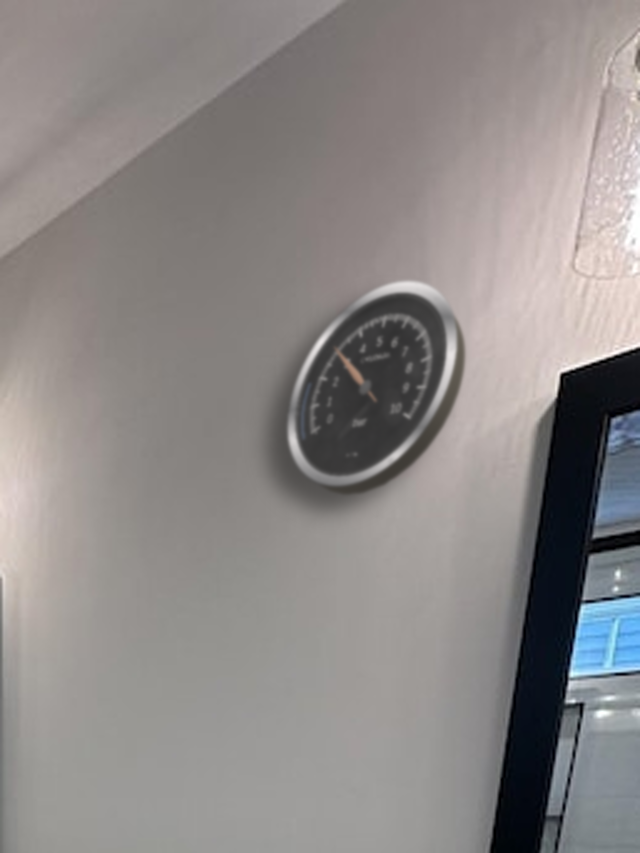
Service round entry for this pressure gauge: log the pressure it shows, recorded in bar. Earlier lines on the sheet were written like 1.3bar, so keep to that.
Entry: 3bar
